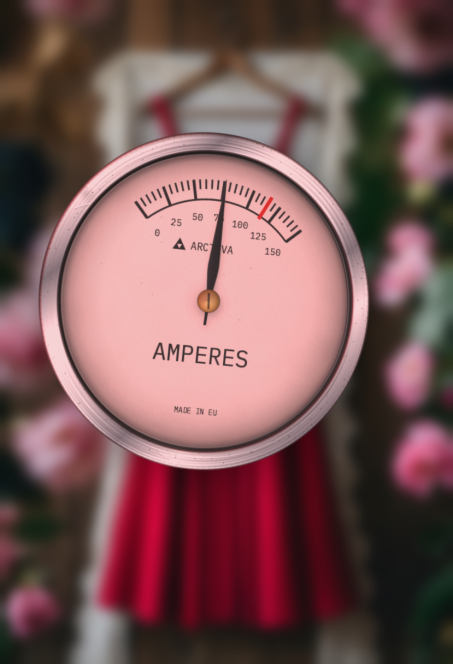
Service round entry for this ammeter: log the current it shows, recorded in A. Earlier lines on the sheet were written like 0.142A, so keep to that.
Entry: 75A
